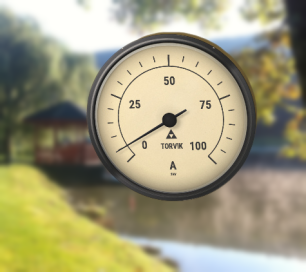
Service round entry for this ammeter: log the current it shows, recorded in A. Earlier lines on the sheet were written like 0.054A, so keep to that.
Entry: 5A
